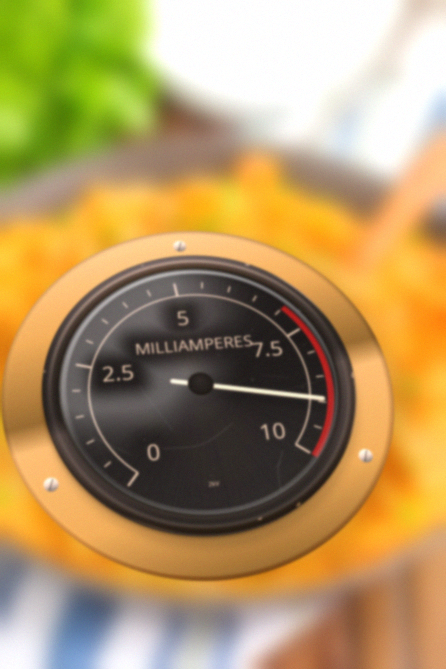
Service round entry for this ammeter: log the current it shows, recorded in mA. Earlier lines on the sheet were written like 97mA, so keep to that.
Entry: 9mA
